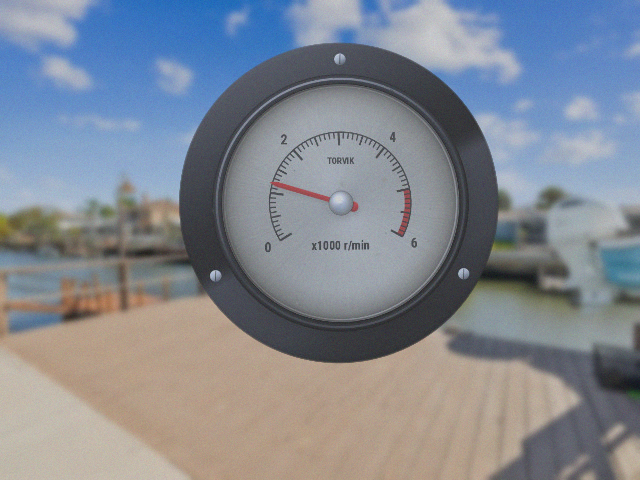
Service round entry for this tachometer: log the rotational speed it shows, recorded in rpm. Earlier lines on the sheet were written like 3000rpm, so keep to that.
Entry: 1200rpm
